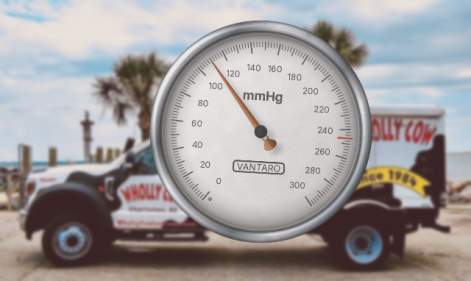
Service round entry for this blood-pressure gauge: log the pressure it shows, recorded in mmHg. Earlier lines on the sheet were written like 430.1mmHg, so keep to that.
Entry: 110mmHg
